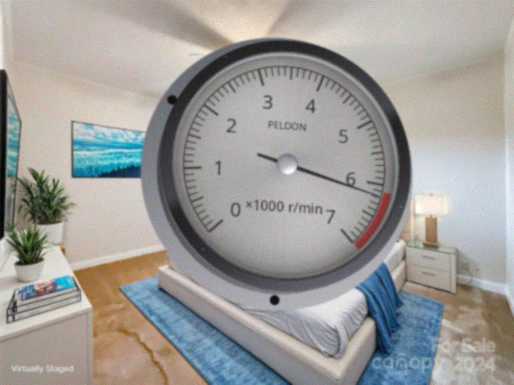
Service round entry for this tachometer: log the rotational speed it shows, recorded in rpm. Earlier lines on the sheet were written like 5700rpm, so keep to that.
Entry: 6200rpm
